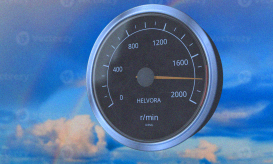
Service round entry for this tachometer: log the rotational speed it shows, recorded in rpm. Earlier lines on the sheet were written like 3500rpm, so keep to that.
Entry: 1800rpm
